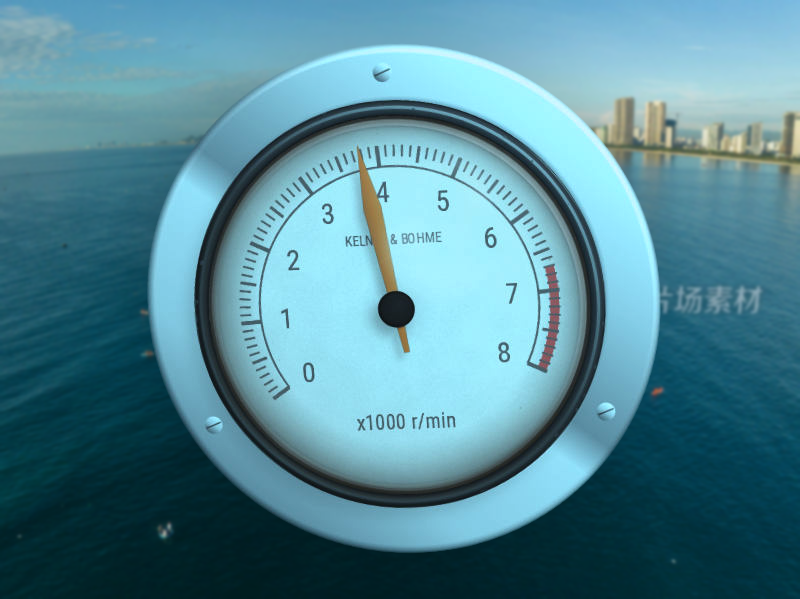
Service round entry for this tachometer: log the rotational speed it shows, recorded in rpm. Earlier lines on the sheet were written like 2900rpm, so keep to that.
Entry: 3800rpm
